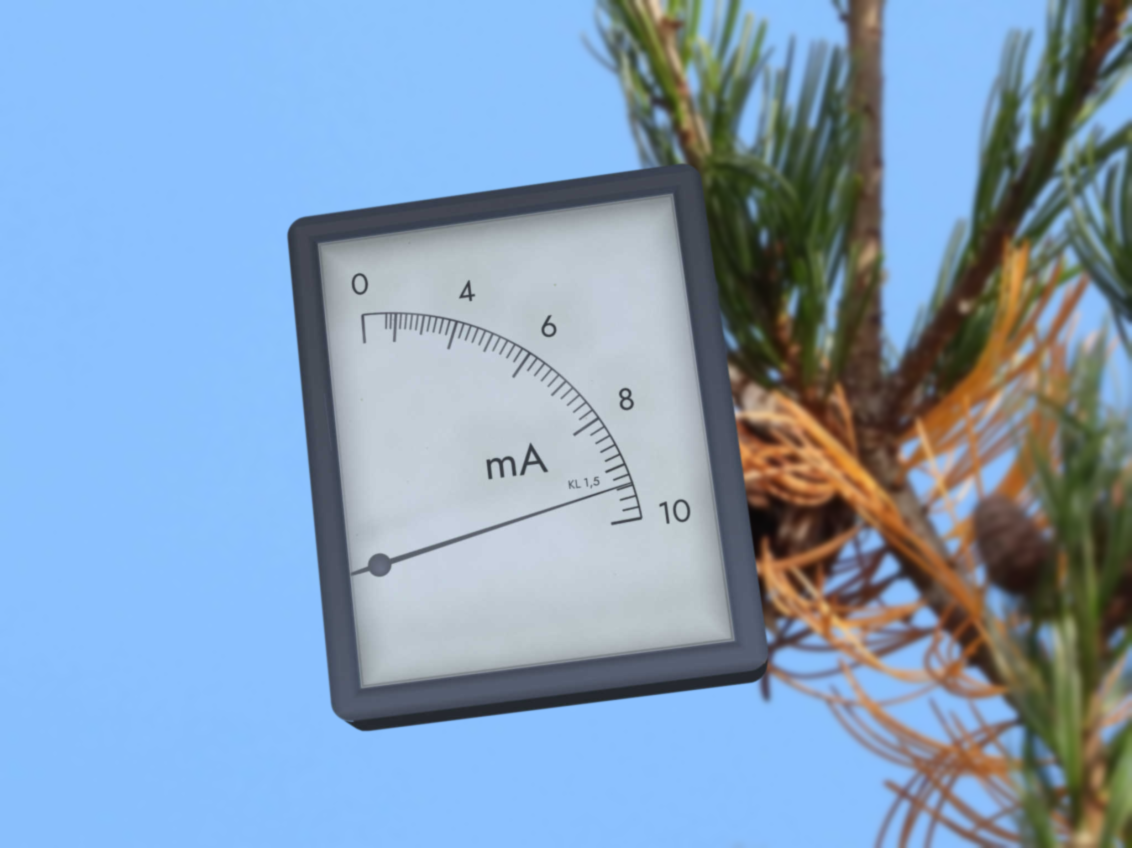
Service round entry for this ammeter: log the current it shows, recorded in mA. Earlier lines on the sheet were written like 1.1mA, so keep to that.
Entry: 9.4mA
